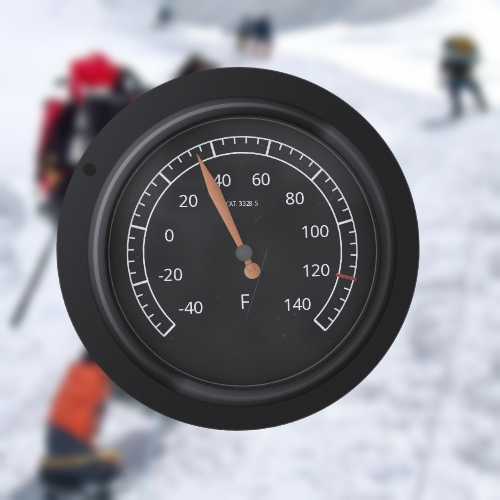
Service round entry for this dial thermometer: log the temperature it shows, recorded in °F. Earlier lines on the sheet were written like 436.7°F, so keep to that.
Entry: 34°F
